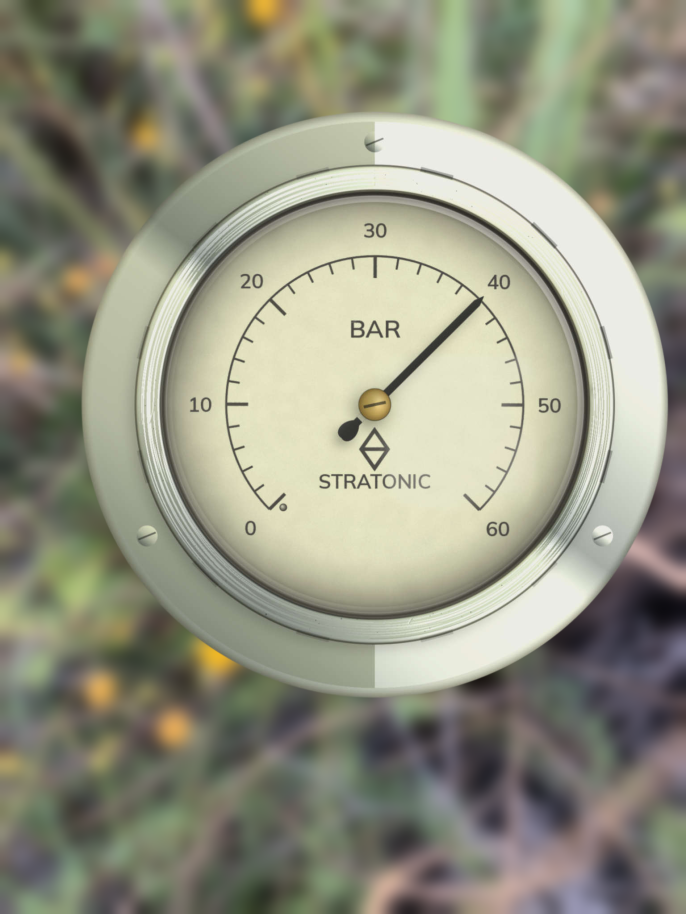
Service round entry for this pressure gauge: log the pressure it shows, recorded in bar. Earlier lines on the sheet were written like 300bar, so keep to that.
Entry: 40bar
